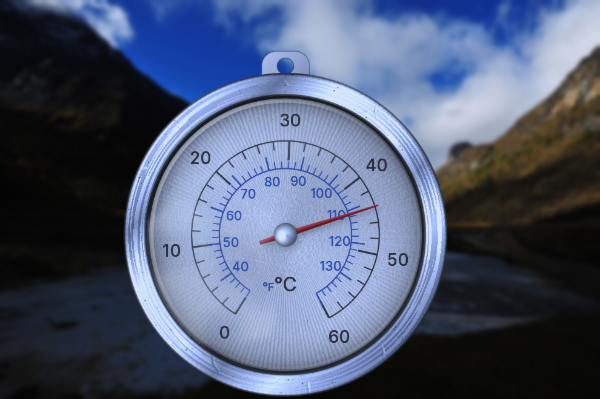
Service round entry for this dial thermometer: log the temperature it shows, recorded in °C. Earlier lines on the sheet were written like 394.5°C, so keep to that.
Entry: 44°C
